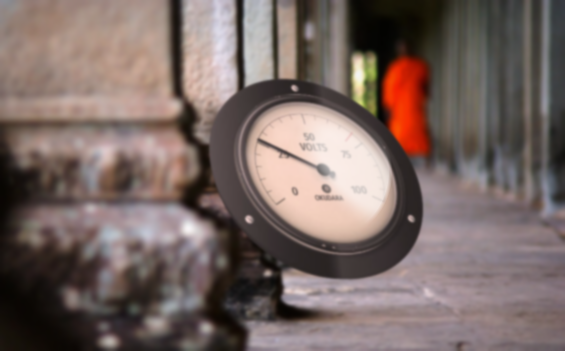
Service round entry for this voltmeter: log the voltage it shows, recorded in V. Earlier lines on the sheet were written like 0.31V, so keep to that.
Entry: 25V
